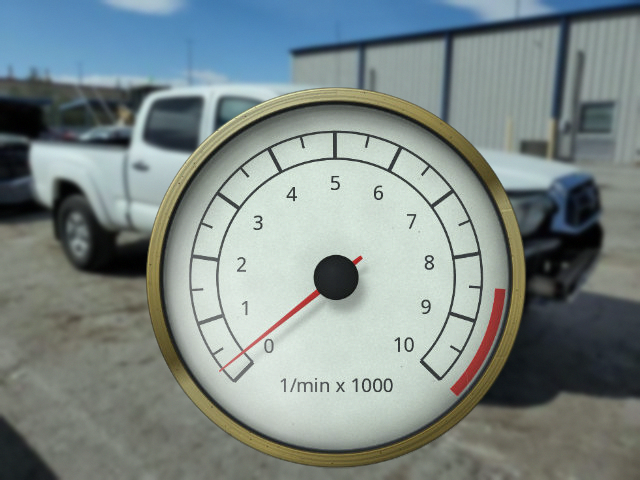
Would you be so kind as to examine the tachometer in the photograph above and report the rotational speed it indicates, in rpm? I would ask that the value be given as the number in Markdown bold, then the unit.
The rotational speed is **250** rpm
